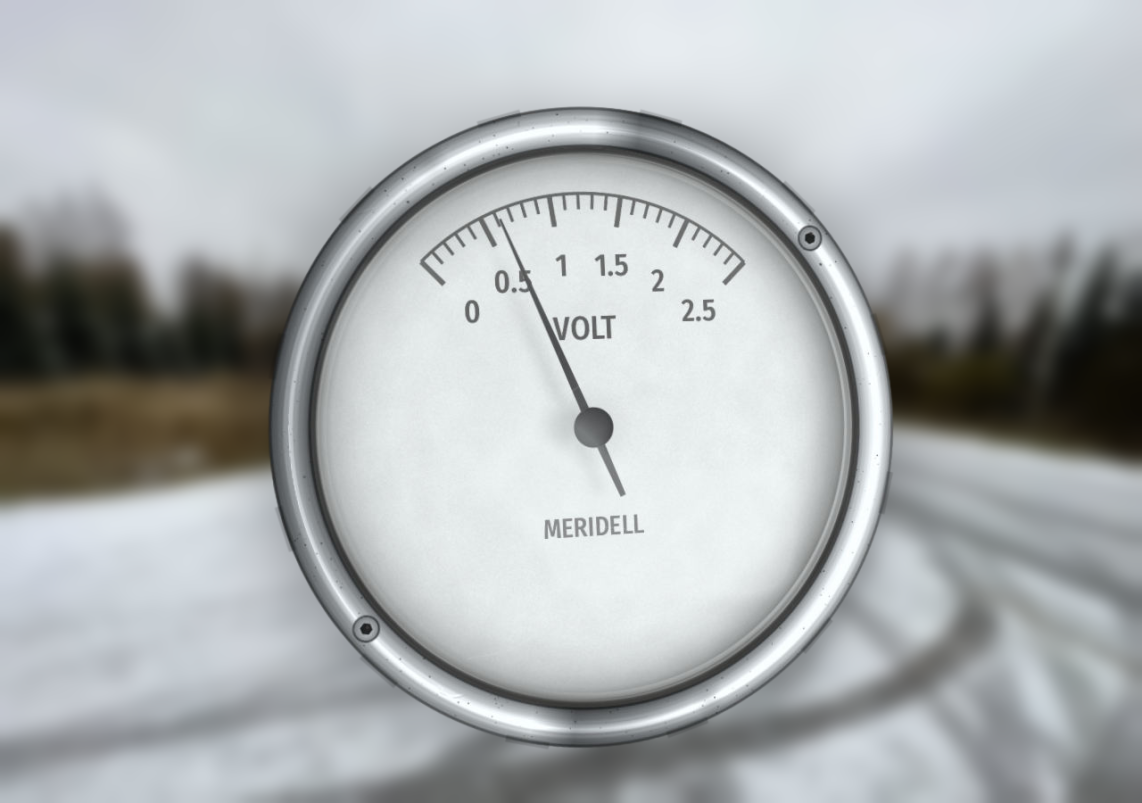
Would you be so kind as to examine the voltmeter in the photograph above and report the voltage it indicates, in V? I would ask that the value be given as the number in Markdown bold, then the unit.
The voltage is **0.6** V
